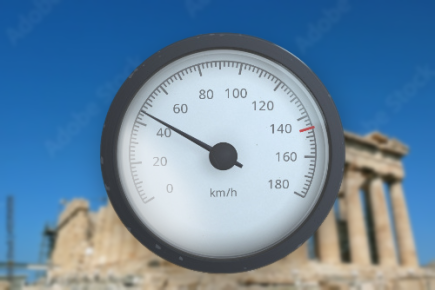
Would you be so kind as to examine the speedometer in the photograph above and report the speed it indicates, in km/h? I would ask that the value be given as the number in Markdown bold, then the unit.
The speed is **46** km/h
